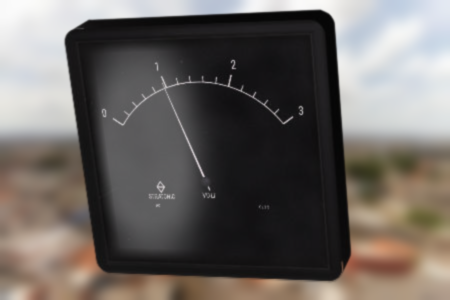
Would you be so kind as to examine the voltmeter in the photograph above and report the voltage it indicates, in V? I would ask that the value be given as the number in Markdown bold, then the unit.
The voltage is **1** V
